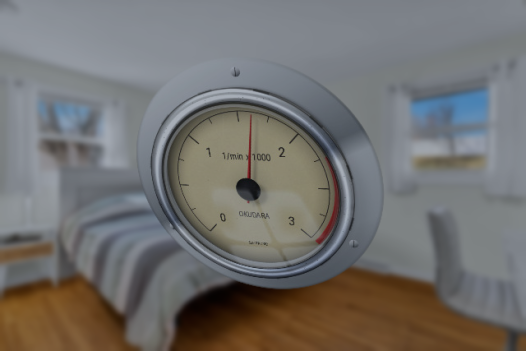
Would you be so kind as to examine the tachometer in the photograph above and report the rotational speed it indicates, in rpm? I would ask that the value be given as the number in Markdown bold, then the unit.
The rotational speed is **1625** rpm
